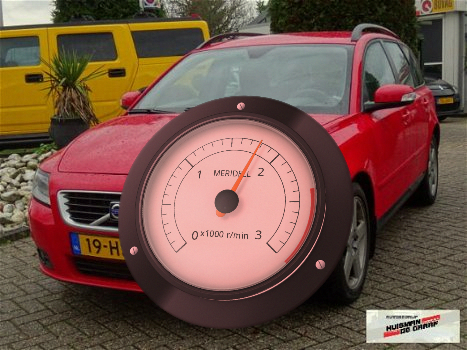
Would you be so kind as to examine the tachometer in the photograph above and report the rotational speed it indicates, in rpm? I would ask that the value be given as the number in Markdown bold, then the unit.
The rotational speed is **1800** rpm
